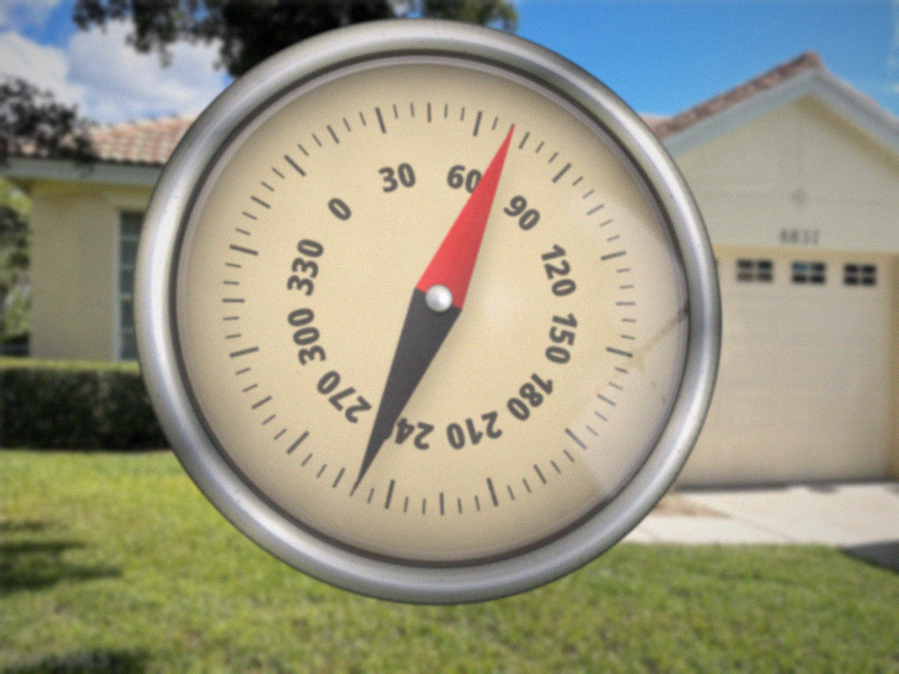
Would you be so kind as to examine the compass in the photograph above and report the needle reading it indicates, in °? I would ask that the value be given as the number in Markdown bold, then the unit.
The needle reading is **70** °
